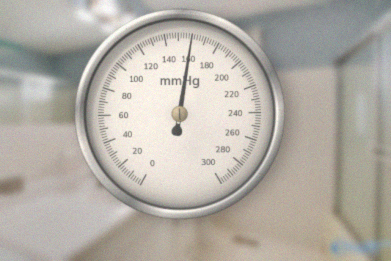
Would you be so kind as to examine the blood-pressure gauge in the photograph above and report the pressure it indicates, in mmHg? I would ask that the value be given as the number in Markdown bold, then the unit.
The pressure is **160** mmHg
